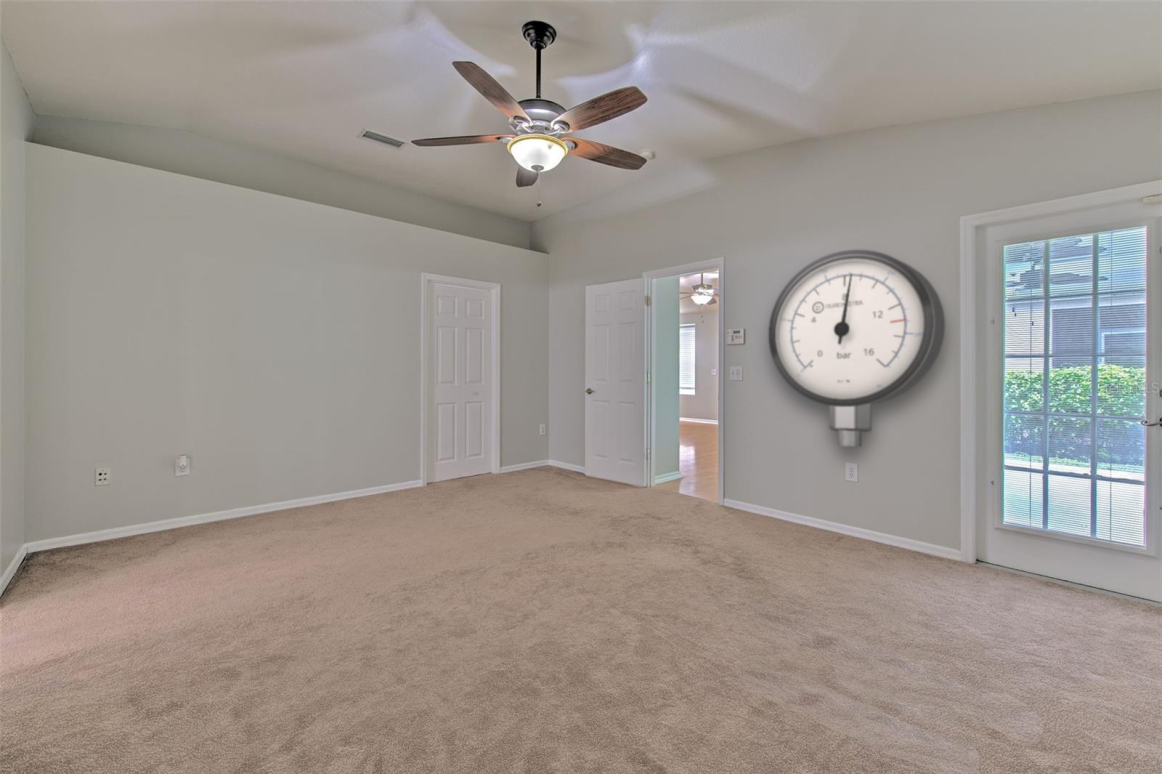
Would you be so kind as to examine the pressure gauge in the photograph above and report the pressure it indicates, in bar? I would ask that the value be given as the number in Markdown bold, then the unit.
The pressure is **8.5** bar
